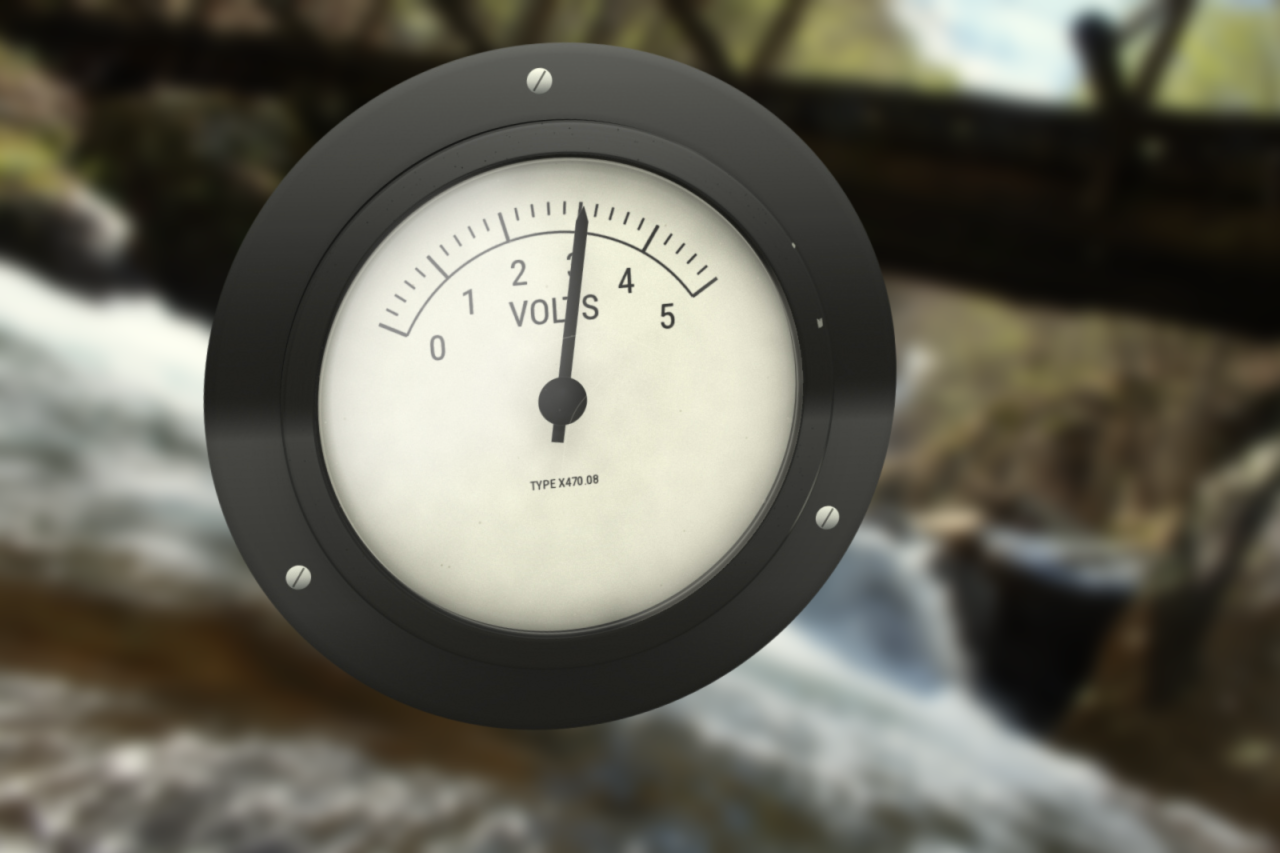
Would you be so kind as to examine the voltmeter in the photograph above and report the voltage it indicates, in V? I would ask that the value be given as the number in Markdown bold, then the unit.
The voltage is **3** V
